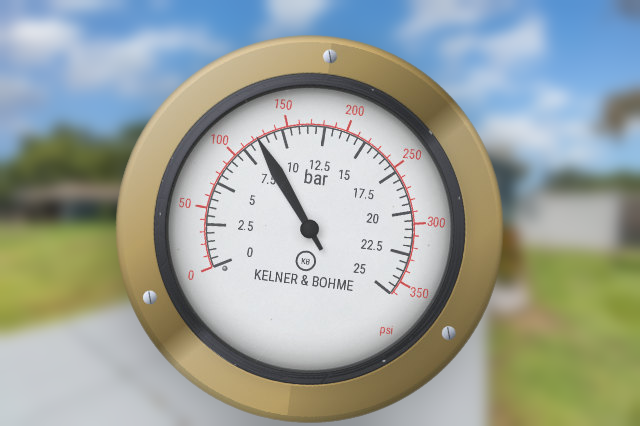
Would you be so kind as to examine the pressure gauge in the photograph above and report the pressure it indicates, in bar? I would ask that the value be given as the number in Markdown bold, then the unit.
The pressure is **8.5** bar
